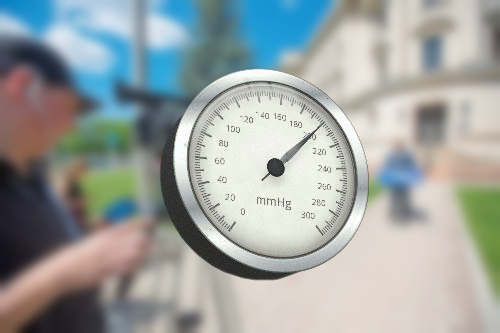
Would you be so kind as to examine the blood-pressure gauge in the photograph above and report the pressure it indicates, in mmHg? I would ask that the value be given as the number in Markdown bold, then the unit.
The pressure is **200** mmHg
